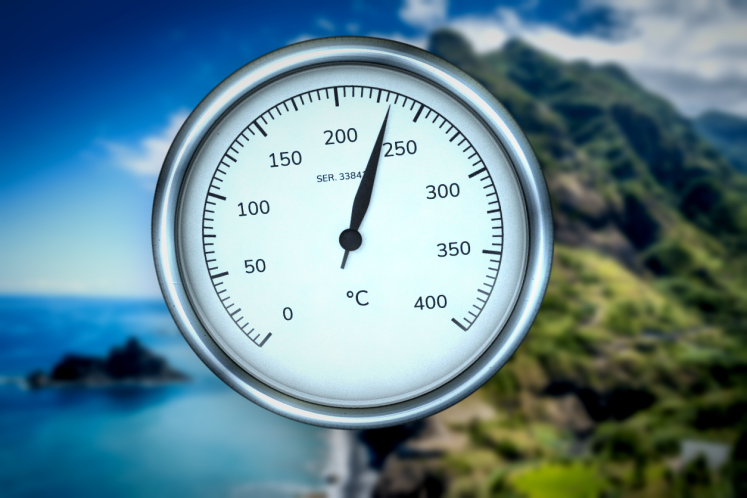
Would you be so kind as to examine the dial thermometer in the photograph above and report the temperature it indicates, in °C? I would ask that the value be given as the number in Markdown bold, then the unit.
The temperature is **232.5** °C
